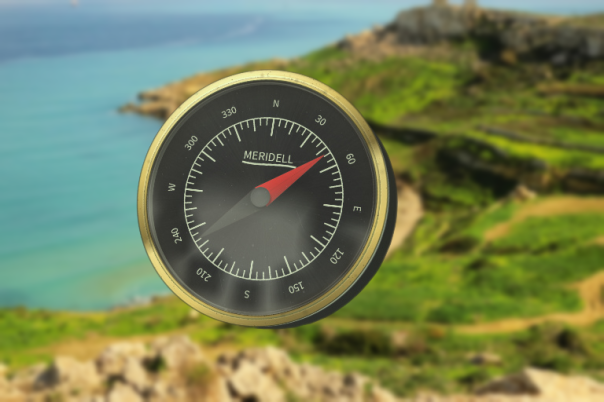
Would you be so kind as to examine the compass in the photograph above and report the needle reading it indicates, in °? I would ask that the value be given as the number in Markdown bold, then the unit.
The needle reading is **50** °
